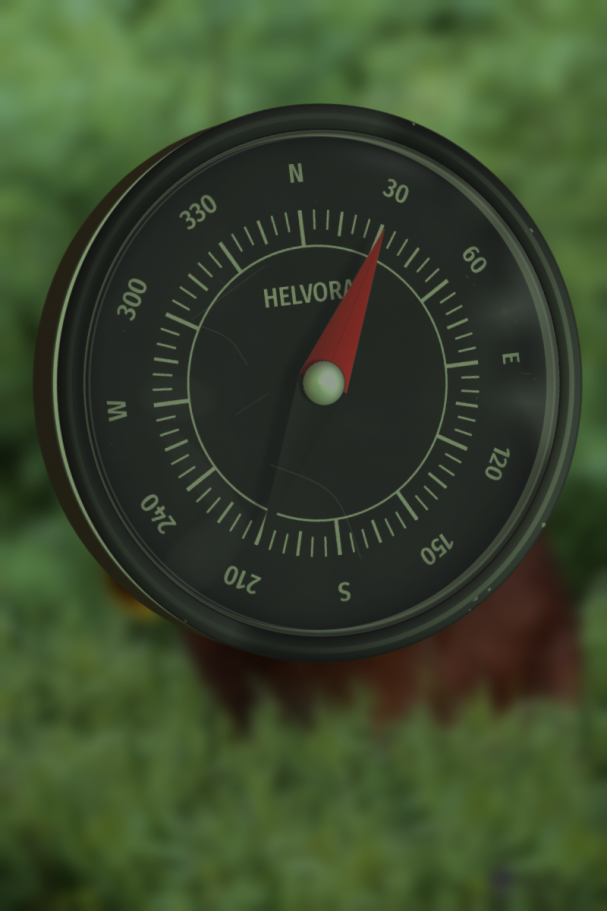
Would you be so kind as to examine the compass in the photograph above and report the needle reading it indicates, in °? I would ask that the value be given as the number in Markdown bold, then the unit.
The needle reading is **30** °
